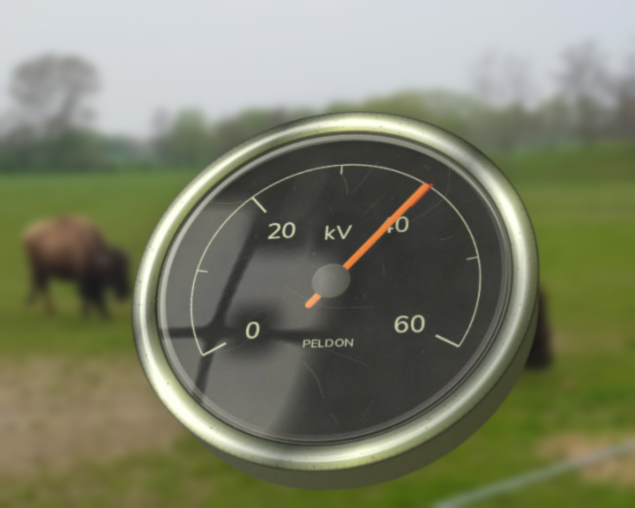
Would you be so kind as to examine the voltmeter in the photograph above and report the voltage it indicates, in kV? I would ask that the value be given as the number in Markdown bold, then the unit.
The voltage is **40** kV
